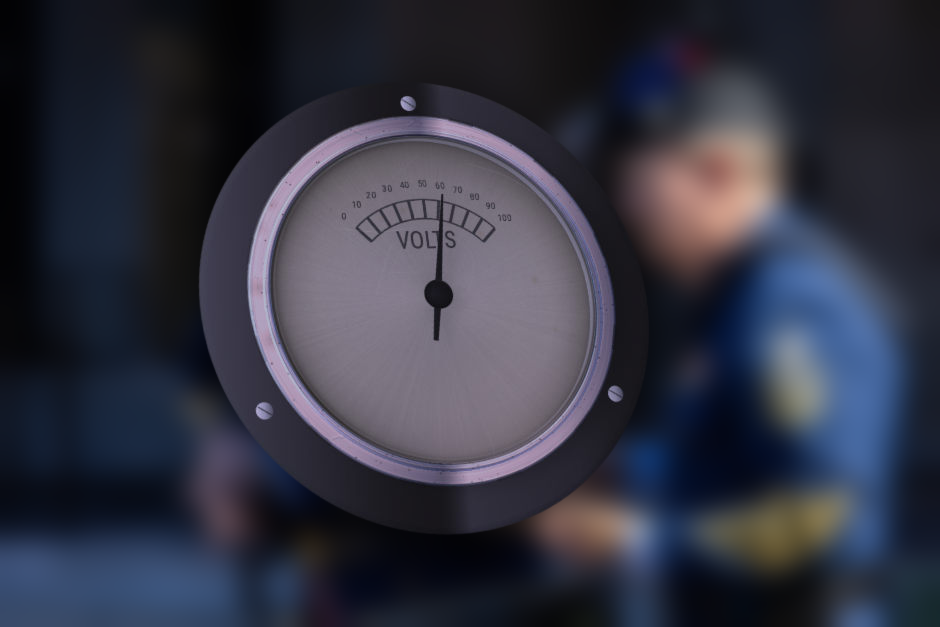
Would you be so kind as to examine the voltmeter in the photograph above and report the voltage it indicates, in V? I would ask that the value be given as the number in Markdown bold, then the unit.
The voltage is **60** V
